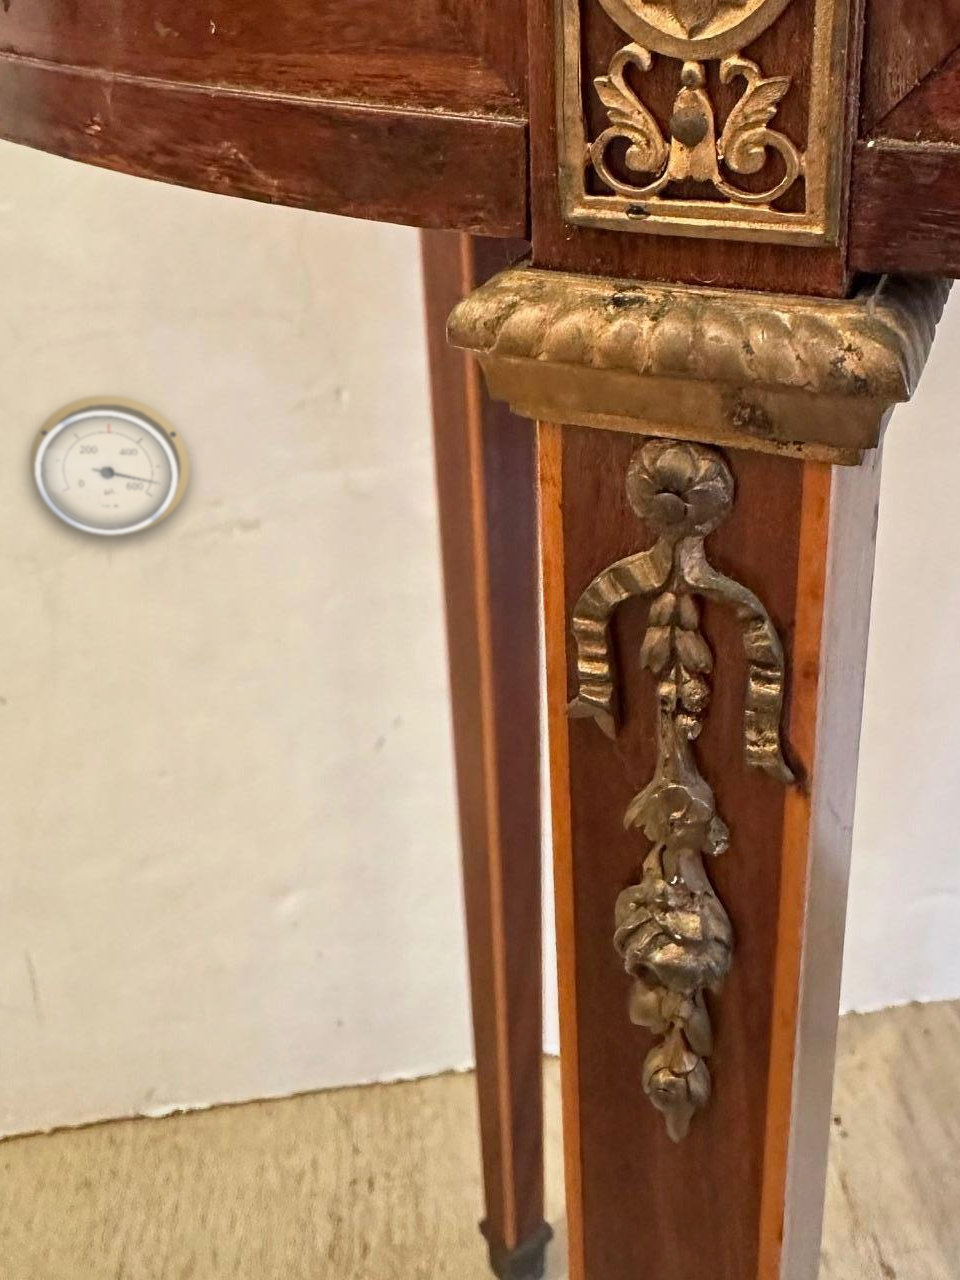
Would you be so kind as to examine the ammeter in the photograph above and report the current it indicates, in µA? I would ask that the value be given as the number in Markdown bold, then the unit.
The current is **550** µA
